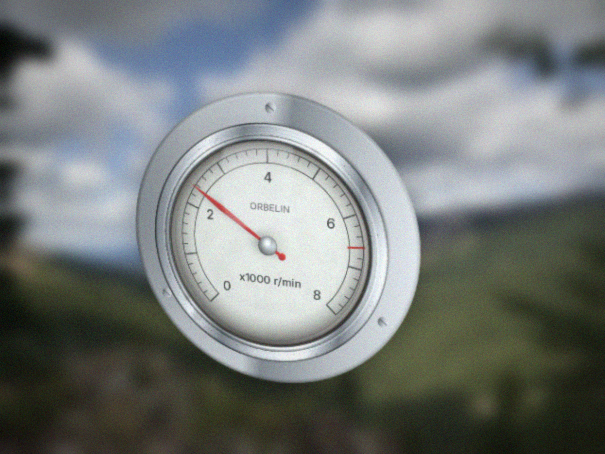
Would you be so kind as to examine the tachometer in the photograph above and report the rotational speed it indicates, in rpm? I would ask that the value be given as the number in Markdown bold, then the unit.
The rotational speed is **2400** rpm
